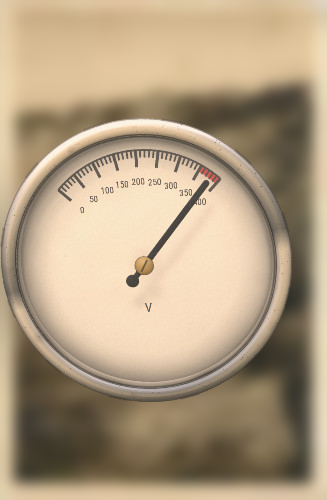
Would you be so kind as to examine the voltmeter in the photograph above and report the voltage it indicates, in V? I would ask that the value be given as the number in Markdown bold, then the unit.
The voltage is **380** V
